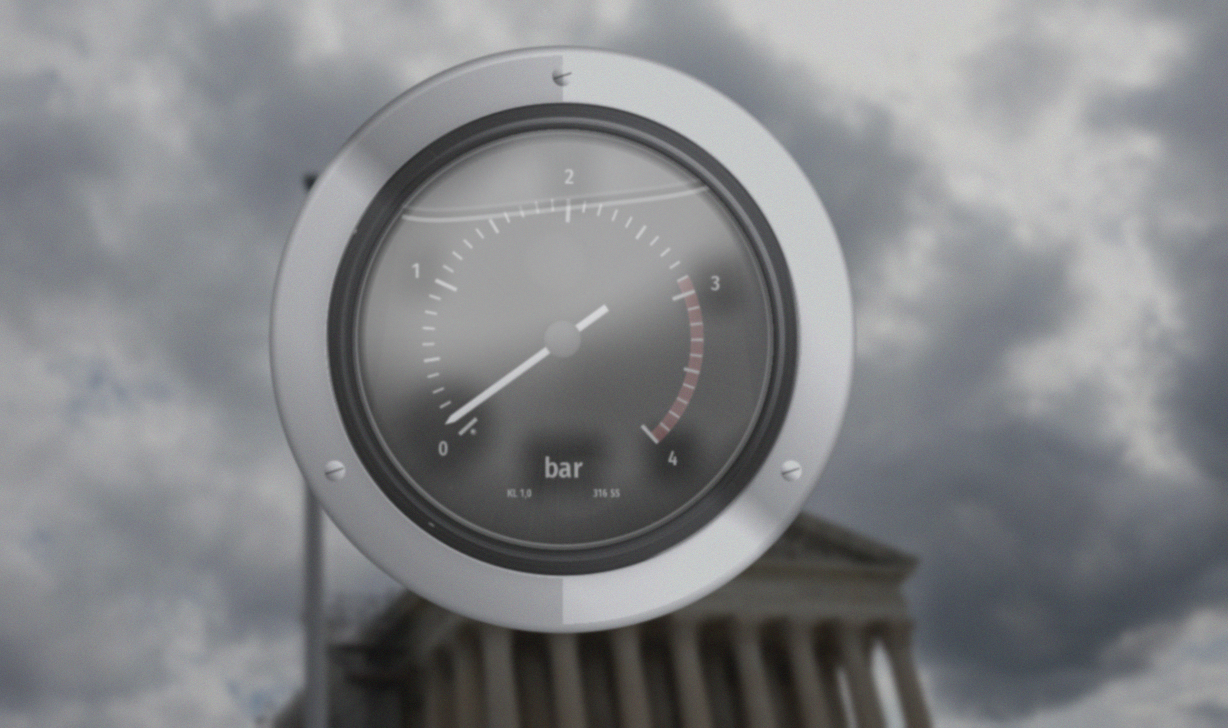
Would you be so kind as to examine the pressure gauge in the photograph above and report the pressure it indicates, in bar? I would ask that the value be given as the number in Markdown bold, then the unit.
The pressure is **0.1** bar
